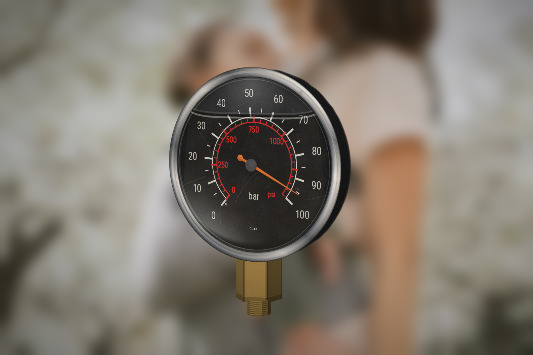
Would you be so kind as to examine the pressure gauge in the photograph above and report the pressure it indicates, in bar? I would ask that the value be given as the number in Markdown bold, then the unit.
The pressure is **95** bar
